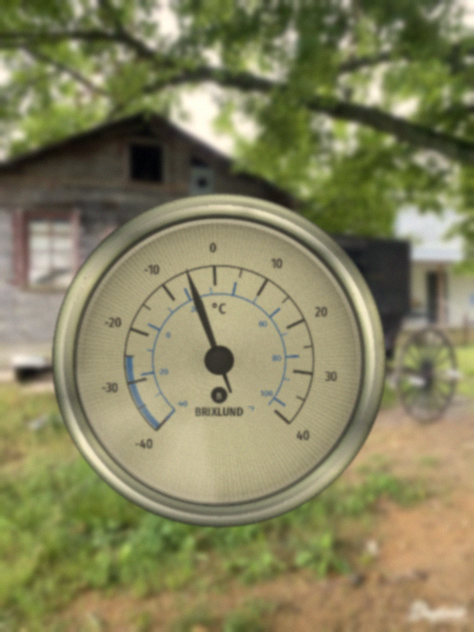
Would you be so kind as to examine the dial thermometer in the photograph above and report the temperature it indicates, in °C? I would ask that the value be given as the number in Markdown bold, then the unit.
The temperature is **-5** °C
